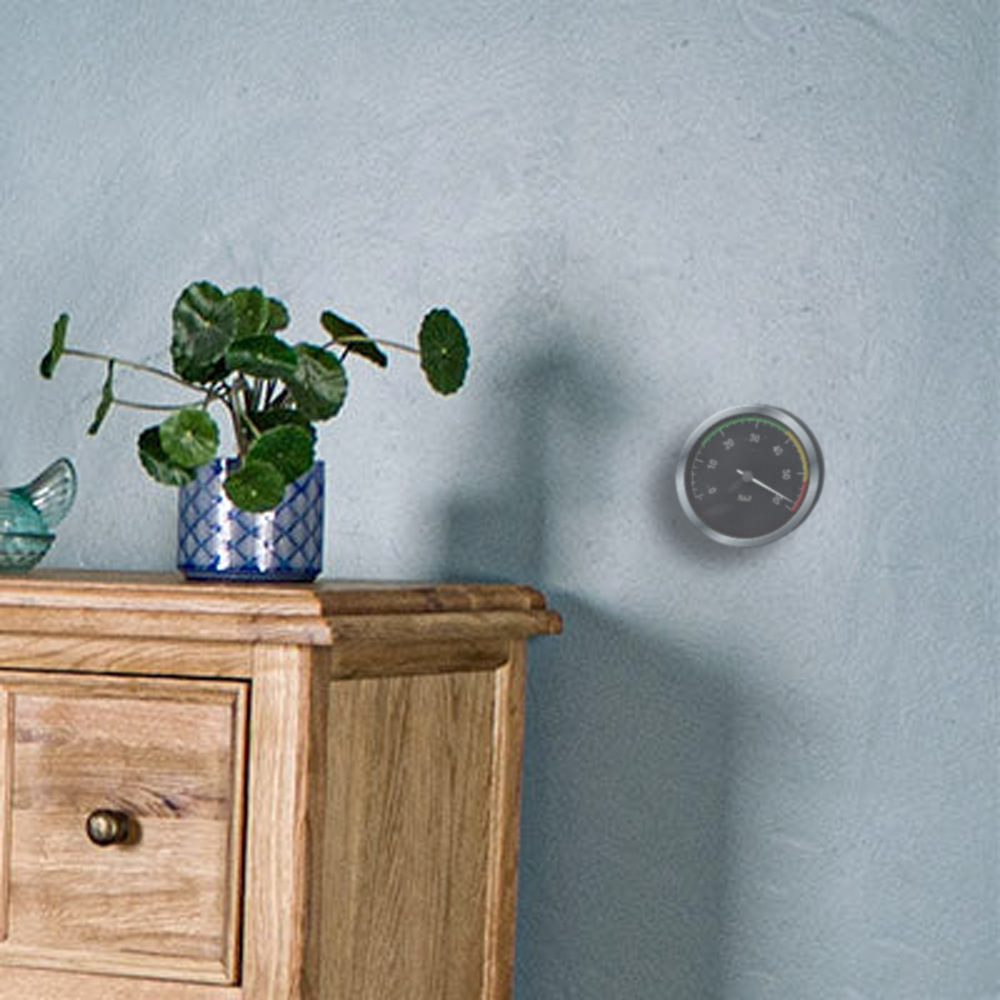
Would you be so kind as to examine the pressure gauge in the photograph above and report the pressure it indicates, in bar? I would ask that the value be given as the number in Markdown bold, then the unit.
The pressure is **58** bar
